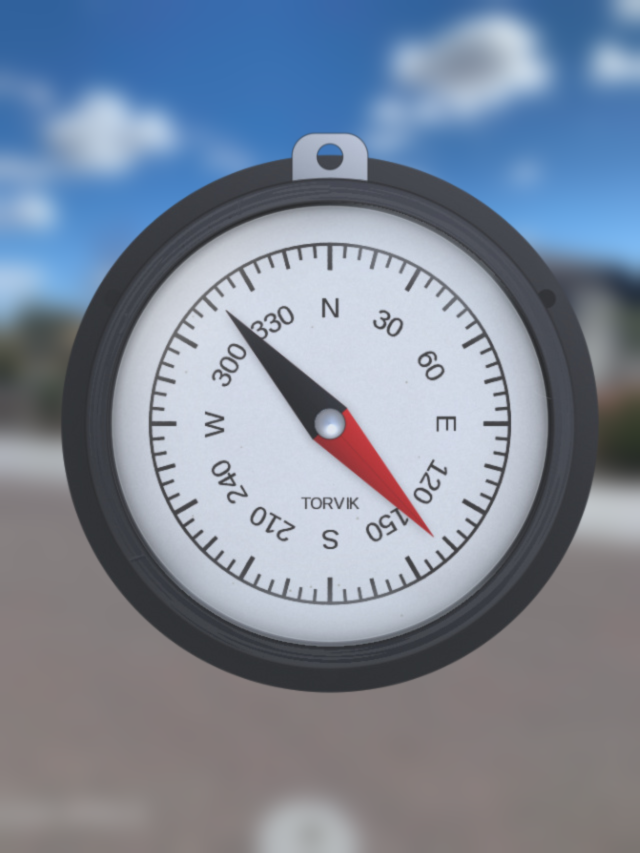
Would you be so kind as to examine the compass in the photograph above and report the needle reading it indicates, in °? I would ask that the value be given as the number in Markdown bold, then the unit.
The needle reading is **137.5** °
